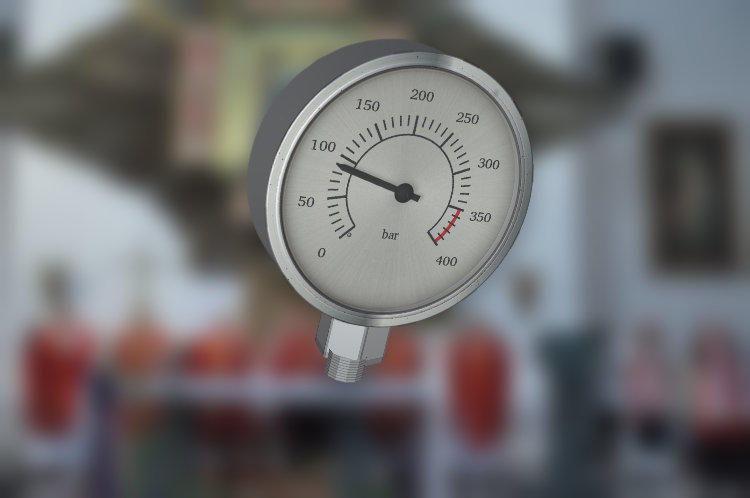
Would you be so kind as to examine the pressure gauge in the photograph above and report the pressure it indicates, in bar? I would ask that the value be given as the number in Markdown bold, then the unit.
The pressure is **90** bar
